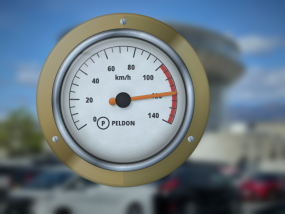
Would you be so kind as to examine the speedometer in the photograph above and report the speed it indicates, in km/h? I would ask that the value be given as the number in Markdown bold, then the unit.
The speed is **120** km/h
